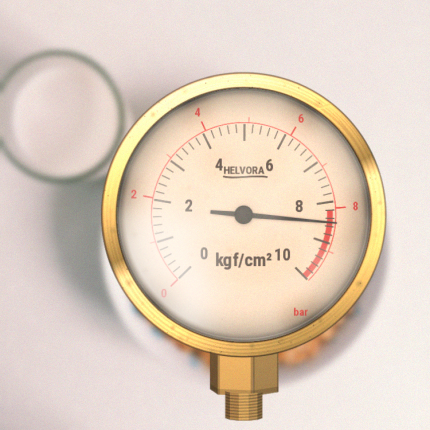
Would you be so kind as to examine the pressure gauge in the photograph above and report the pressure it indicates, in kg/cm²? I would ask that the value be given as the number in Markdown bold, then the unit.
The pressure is **8.5** kg/cm²
